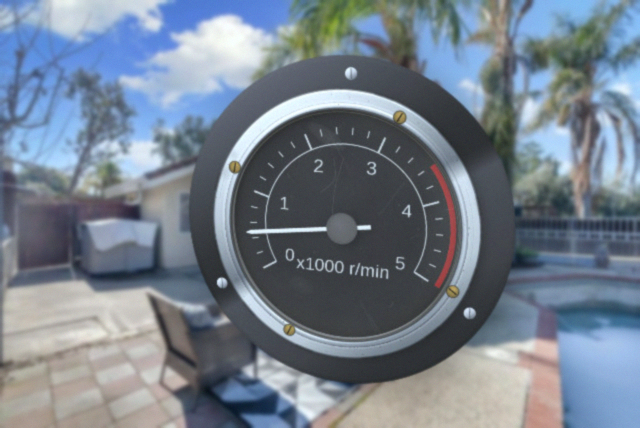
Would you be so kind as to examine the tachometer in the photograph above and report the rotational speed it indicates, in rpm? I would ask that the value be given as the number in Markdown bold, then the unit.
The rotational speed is **500** rpm
